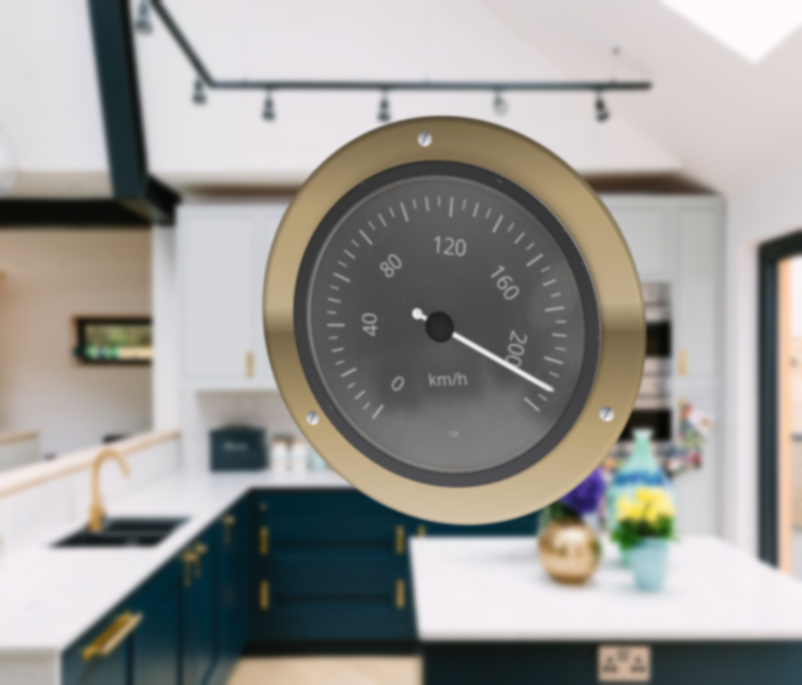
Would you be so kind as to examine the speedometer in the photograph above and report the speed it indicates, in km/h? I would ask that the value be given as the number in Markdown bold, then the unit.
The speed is **210** km/h
